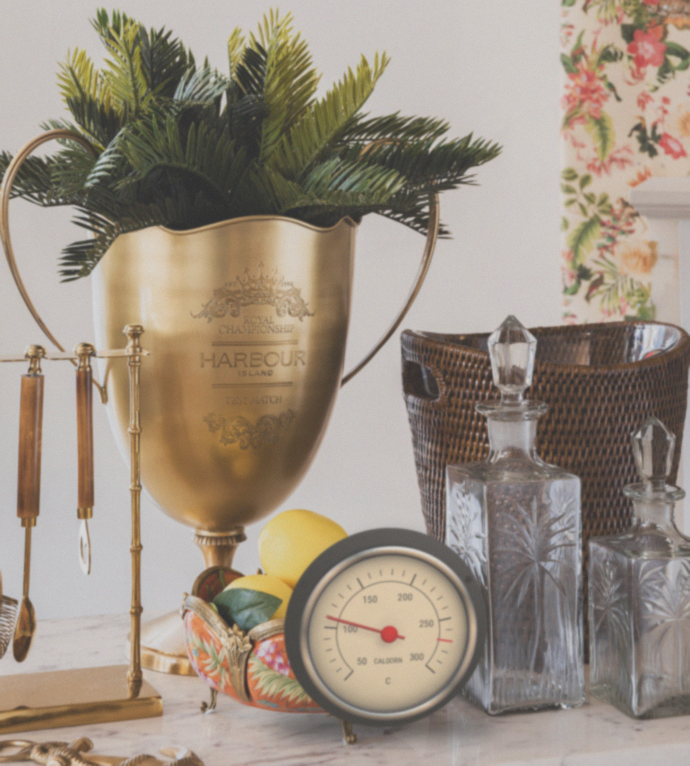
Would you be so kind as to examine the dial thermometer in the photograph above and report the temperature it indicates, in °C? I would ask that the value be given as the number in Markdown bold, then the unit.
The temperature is **110** °C
